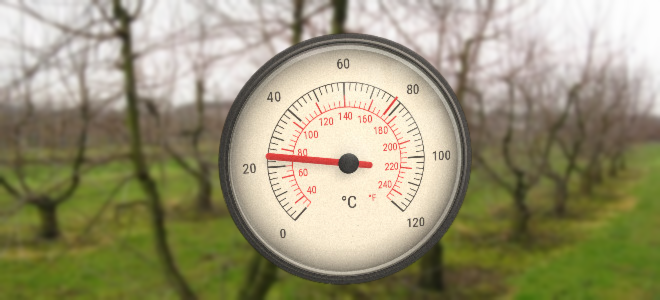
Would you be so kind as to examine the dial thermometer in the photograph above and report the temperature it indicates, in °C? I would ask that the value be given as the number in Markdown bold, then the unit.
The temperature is **24** °C
